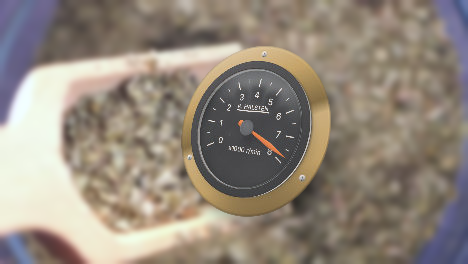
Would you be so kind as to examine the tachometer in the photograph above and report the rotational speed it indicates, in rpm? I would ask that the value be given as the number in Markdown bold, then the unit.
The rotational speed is **7750** rpm
